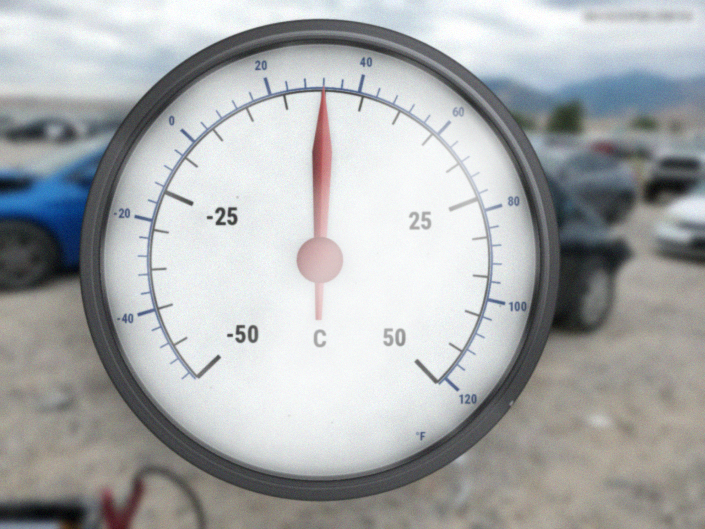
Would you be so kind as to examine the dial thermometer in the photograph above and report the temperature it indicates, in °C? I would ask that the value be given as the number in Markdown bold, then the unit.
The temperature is **0** °C
